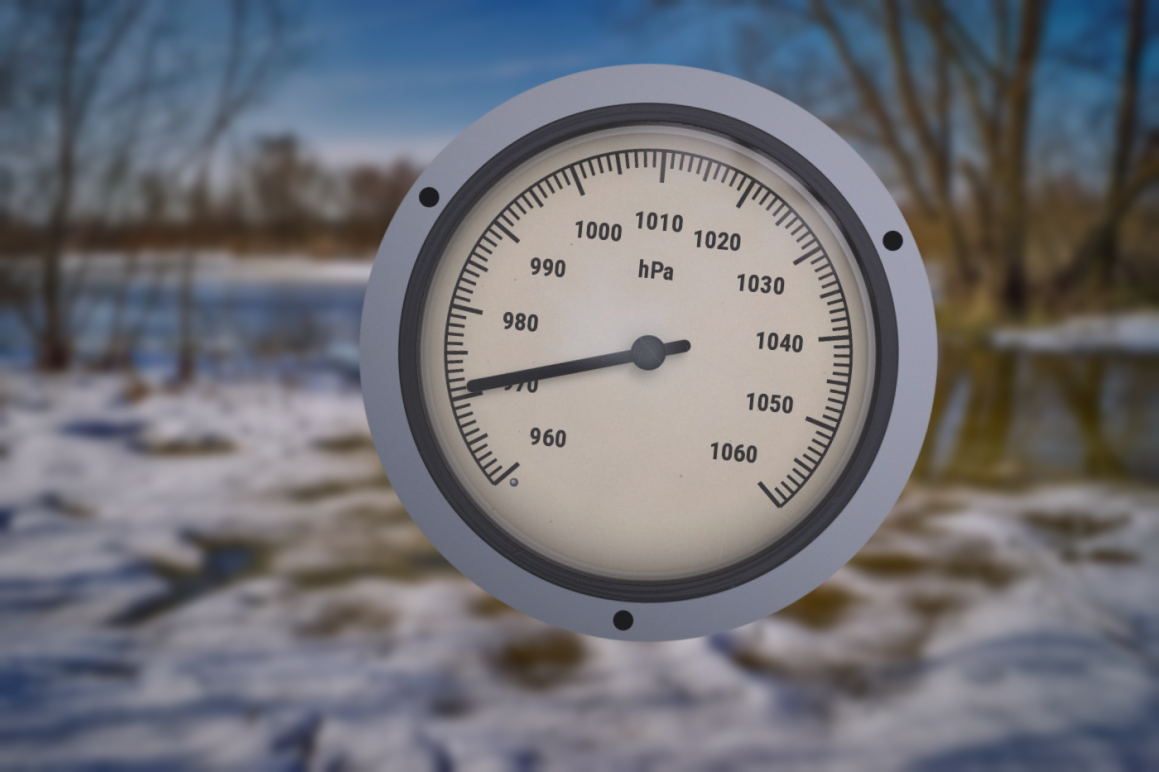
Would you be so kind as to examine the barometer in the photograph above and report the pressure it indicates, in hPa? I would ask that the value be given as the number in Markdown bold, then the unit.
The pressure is **971** hPa
